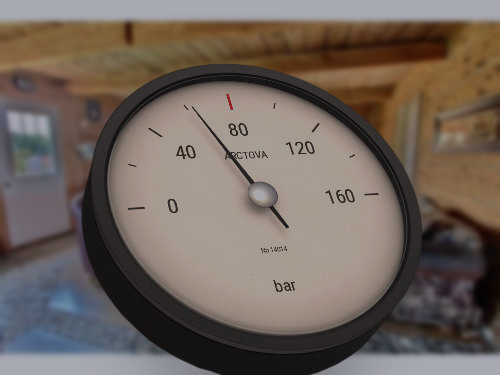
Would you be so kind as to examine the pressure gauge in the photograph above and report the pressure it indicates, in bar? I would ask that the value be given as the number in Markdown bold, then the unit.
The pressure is **60** bar
